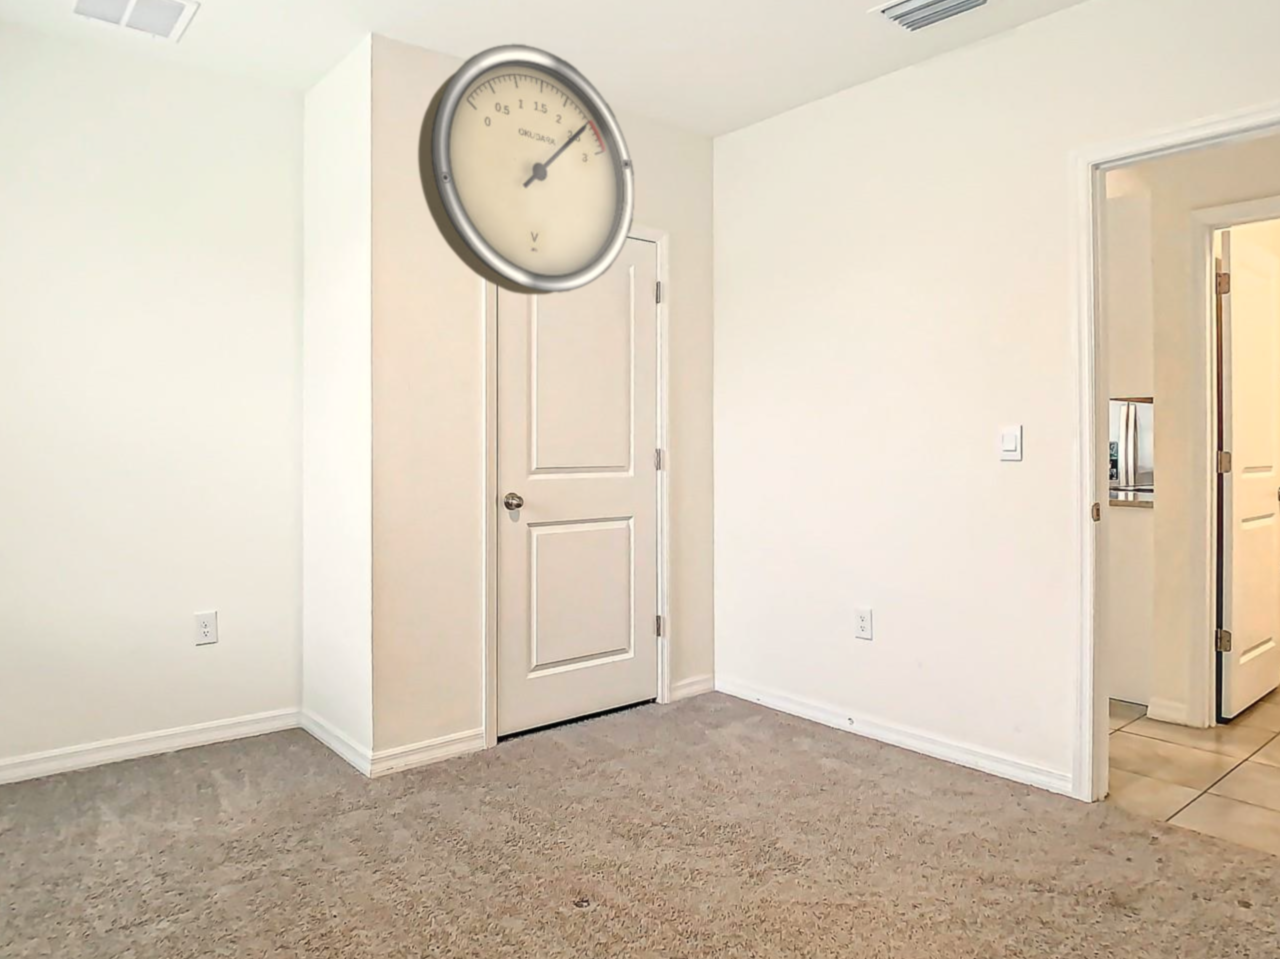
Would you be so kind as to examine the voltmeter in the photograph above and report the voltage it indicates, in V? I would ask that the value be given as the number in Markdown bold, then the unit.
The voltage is **2.5** V
